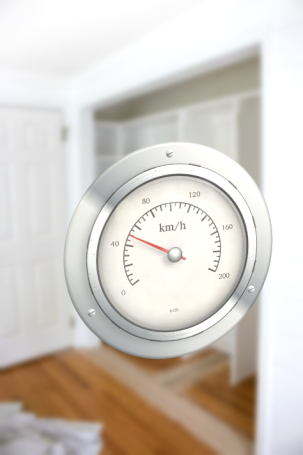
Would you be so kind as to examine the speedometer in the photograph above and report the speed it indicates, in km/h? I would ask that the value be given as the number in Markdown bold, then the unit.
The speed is **50** km/h
